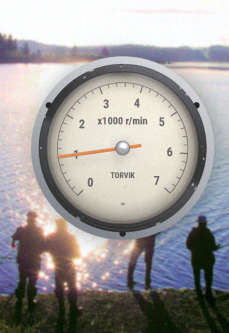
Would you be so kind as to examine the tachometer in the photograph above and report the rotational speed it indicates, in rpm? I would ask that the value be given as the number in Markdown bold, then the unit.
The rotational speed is **1000** rpm
